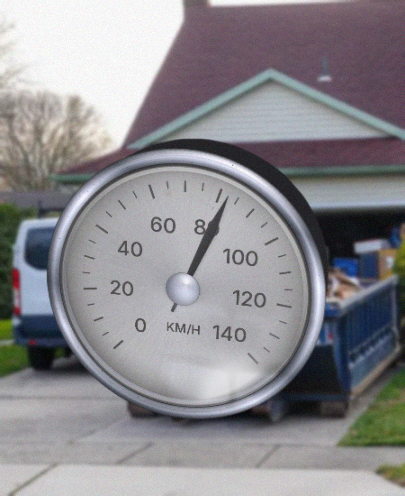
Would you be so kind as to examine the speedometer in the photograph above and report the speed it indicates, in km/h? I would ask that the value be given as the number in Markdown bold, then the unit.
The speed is **82.5** km/h
